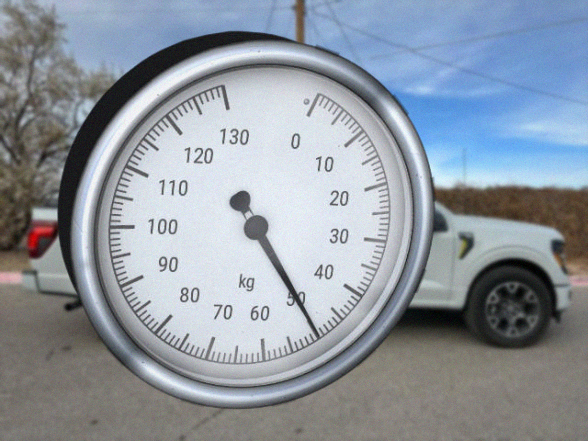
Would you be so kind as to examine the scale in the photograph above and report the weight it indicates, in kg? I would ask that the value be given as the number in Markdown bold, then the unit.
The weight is **50** kg
